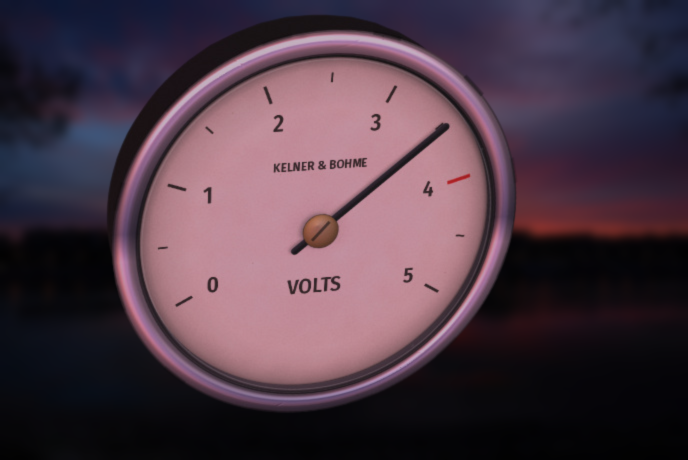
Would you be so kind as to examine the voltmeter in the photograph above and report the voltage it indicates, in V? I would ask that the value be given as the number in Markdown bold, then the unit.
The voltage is **3.5** V
